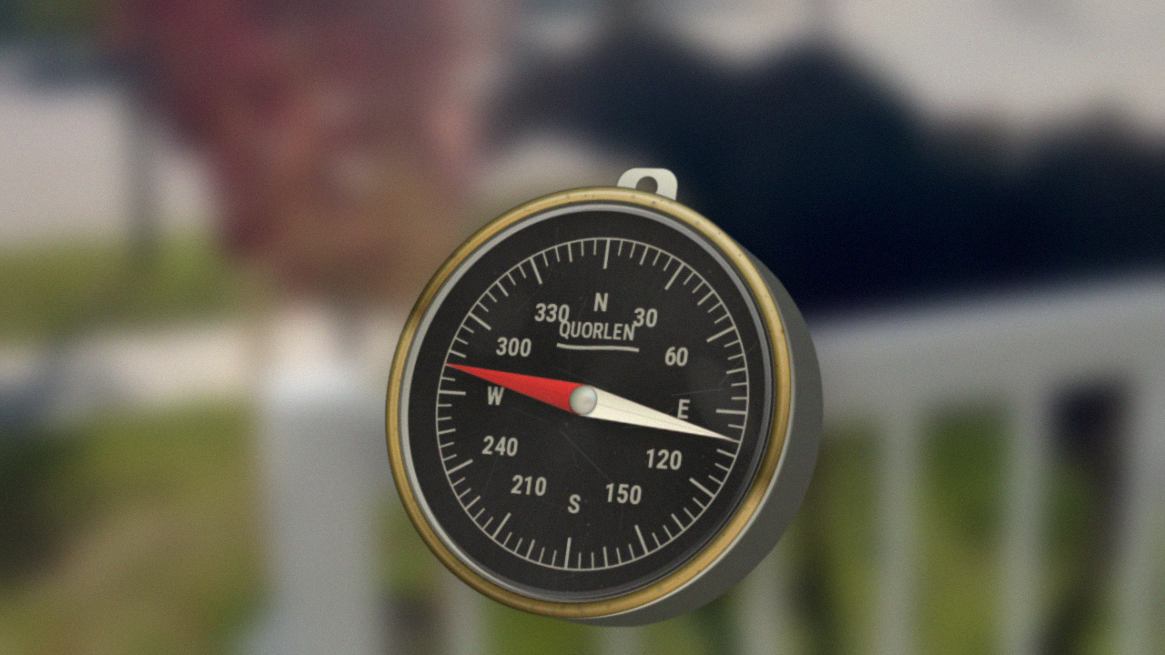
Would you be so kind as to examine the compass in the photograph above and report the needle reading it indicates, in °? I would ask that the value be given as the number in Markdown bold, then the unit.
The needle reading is **280** °
